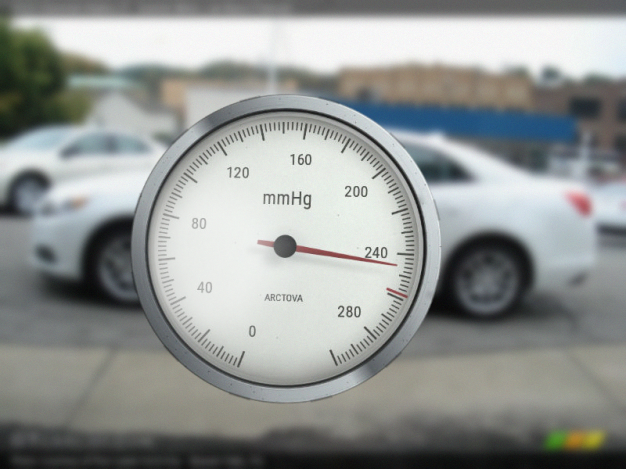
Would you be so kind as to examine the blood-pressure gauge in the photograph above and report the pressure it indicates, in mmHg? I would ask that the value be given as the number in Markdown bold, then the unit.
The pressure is **246** mmHg
